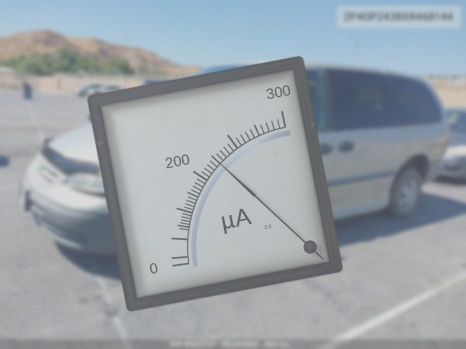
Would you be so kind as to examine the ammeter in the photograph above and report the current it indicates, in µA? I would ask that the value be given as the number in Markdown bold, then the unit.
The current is **225** µA
